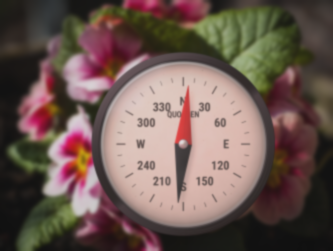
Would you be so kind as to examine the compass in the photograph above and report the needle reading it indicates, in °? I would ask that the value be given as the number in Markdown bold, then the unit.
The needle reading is **5** °
